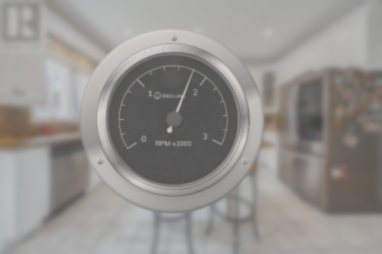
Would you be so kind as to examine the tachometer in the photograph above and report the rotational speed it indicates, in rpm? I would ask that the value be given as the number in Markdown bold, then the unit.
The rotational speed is **1800** rpm
